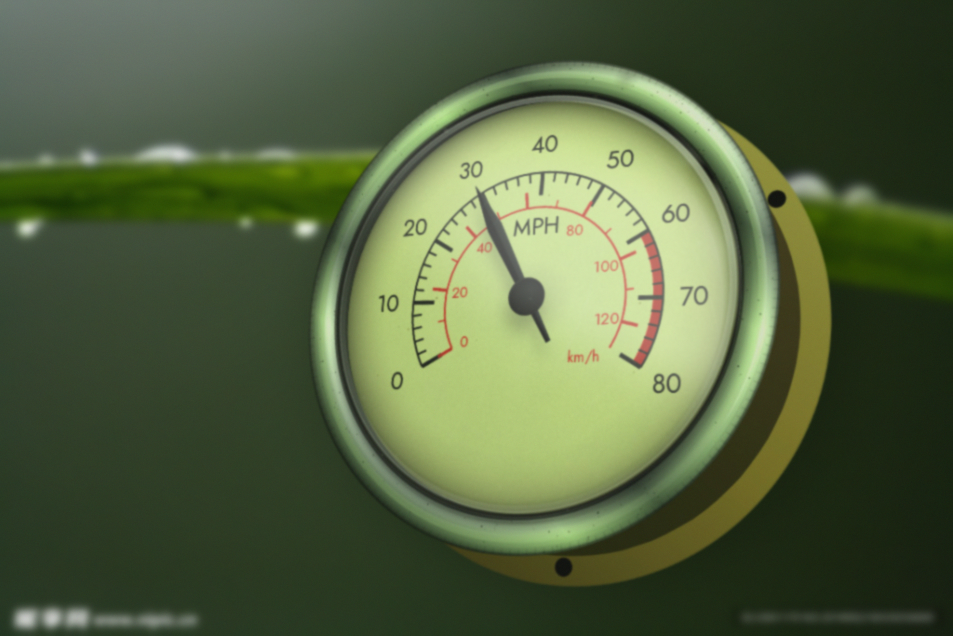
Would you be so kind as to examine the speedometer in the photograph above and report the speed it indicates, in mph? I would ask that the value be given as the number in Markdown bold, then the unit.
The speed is **30** mph
